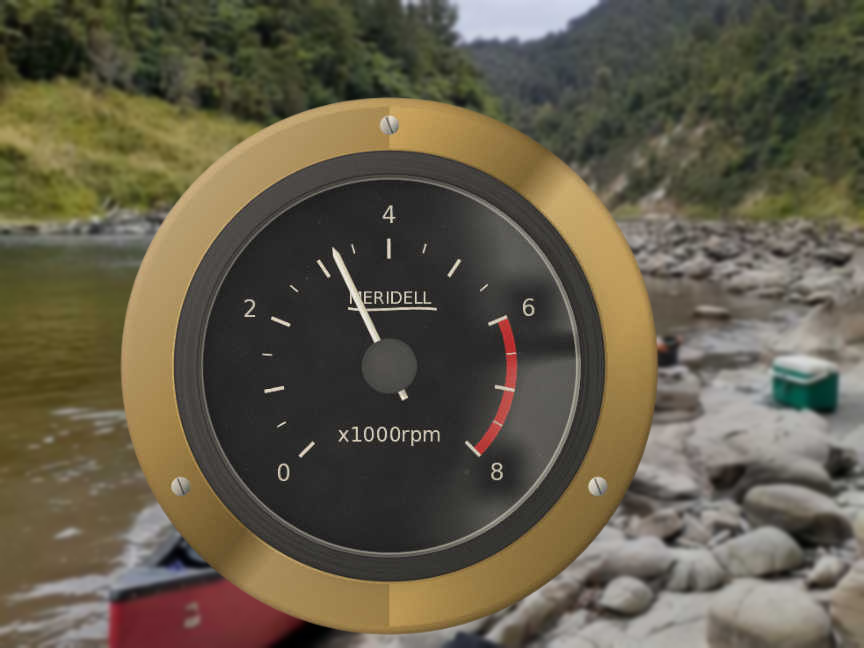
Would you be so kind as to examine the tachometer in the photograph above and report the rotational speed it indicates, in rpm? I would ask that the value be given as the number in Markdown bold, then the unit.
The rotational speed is **3250** rpm
